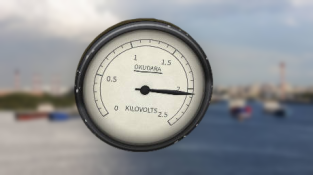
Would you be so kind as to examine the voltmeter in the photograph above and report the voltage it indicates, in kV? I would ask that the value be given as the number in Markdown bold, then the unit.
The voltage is **2.05** kV
